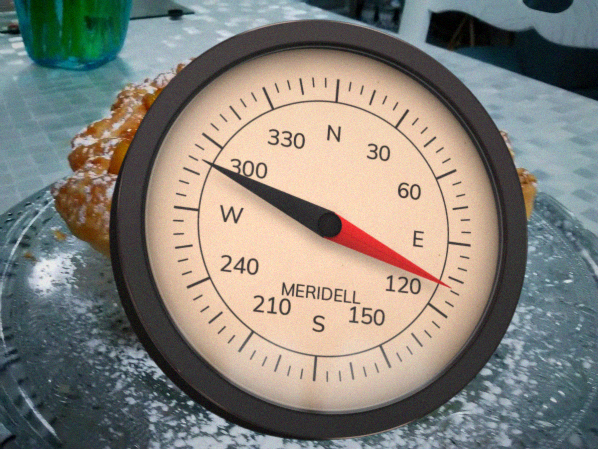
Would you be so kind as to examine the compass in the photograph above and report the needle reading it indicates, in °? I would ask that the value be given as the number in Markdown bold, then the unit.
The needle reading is **110** °
